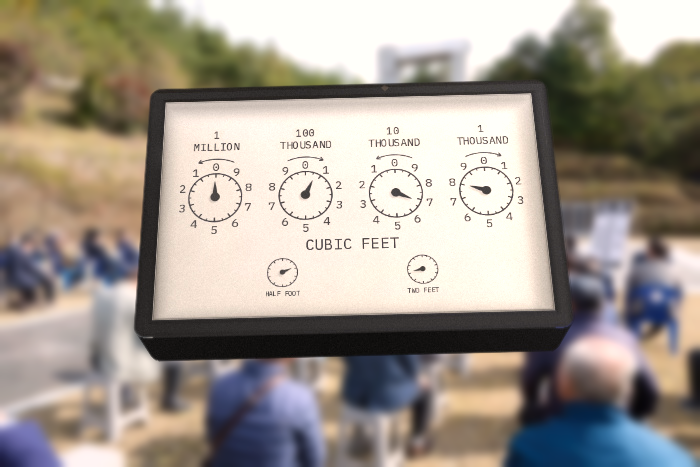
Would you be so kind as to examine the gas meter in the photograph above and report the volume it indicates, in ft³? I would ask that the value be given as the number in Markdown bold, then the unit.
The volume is **6800** ft³
